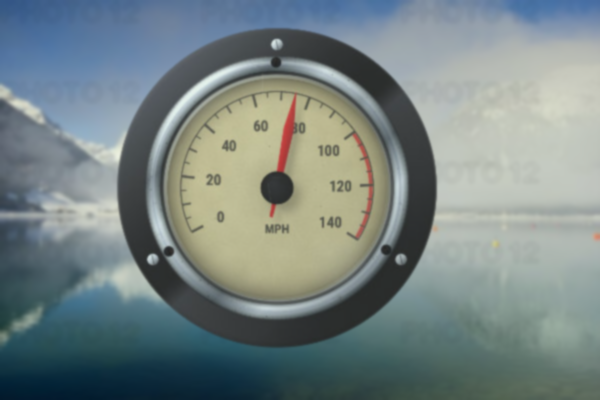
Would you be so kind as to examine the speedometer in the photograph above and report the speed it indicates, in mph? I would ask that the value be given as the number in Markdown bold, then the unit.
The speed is **75** mph
